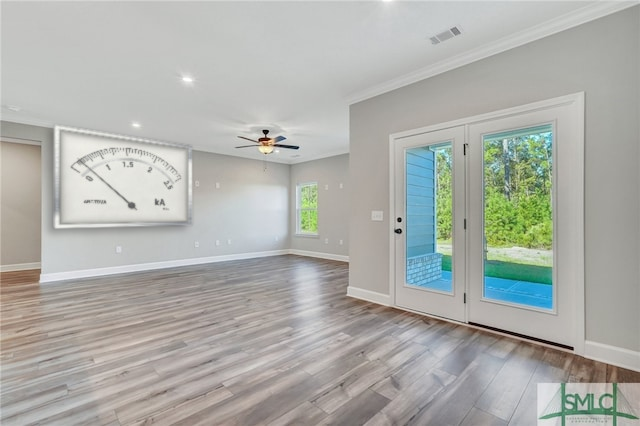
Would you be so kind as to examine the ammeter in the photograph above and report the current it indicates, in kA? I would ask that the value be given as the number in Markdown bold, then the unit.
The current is **0.5** kA
